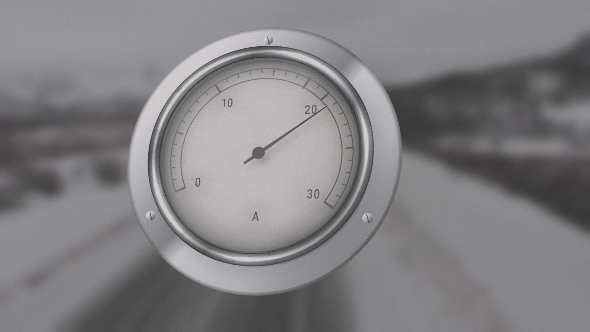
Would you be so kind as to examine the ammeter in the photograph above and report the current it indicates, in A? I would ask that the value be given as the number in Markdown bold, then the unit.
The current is **21** A
